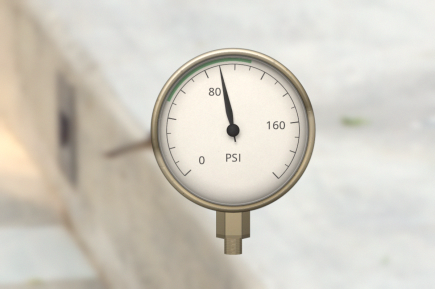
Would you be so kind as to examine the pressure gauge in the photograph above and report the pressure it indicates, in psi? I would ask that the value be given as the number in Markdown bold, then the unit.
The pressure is **90** psi
